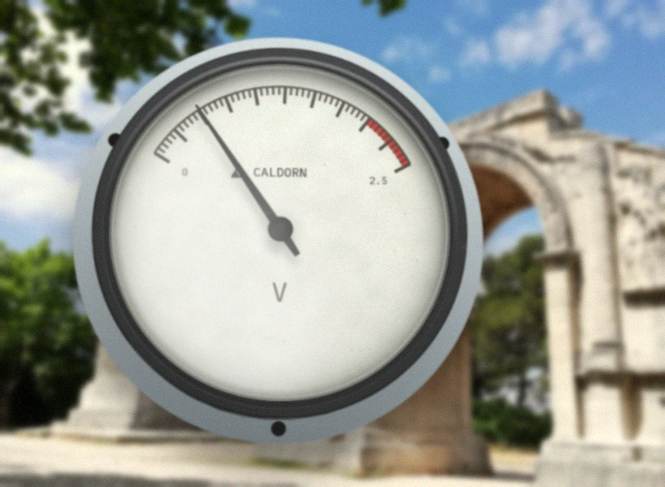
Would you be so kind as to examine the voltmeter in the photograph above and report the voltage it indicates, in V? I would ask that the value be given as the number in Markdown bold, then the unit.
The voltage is **0.5** V
